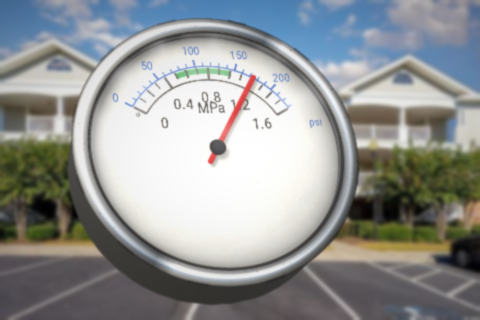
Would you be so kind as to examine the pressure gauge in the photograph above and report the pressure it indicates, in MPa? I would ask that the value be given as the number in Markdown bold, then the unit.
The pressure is **1.2** MPa
